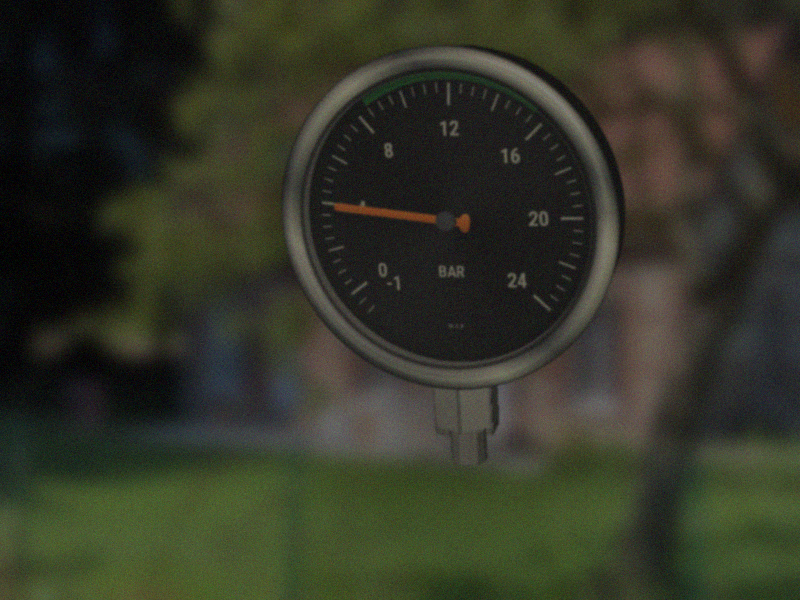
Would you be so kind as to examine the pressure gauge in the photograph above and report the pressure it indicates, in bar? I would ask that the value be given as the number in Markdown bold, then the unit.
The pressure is **4** bar
